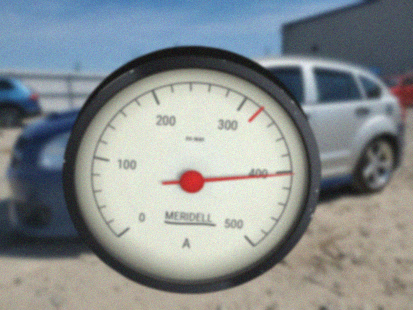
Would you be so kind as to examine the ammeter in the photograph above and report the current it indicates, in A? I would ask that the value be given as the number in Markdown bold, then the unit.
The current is **400** A
